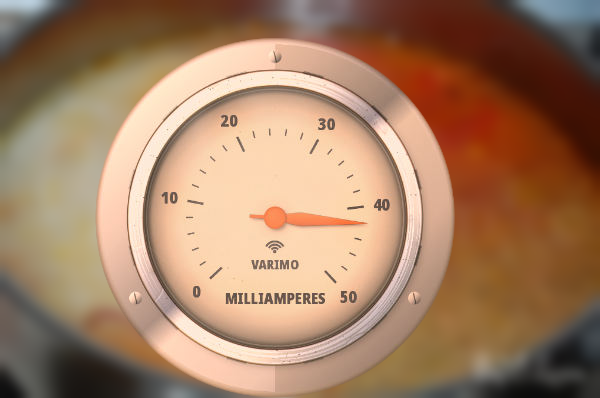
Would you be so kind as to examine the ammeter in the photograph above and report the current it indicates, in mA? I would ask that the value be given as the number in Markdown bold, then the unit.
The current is **42** mA
